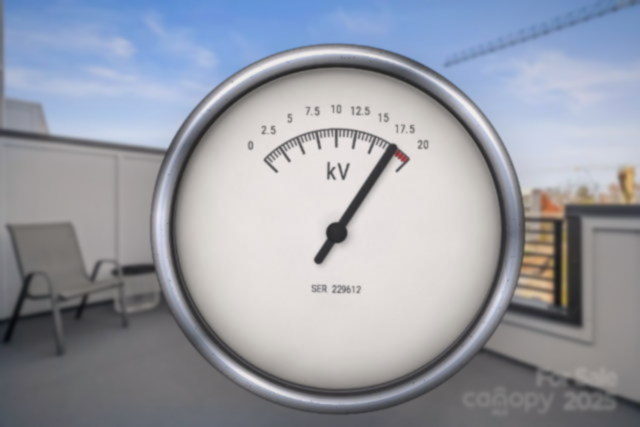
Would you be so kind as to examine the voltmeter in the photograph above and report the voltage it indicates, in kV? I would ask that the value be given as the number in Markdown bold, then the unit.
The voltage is **17.5** kV
